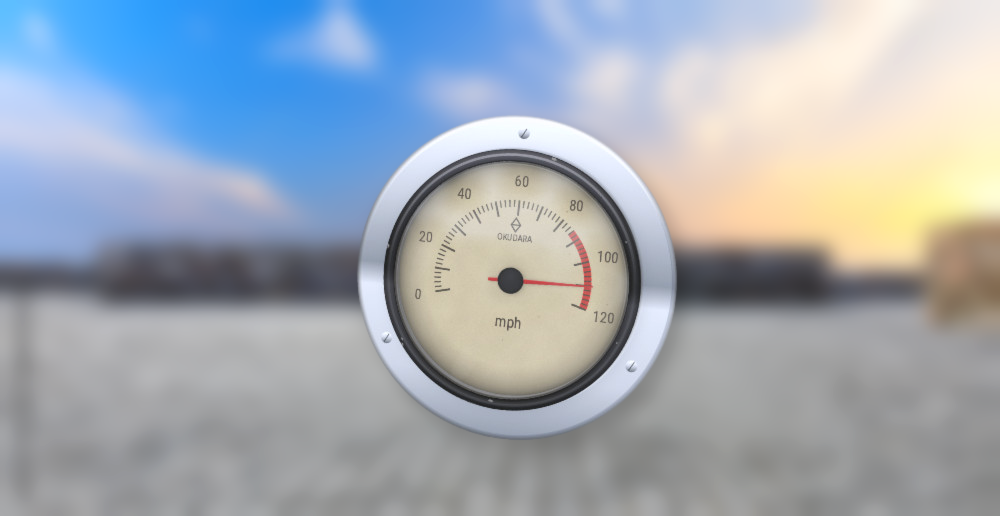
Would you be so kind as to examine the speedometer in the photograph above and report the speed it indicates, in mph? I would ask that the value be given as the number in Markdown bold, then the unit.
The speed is **110** mph
